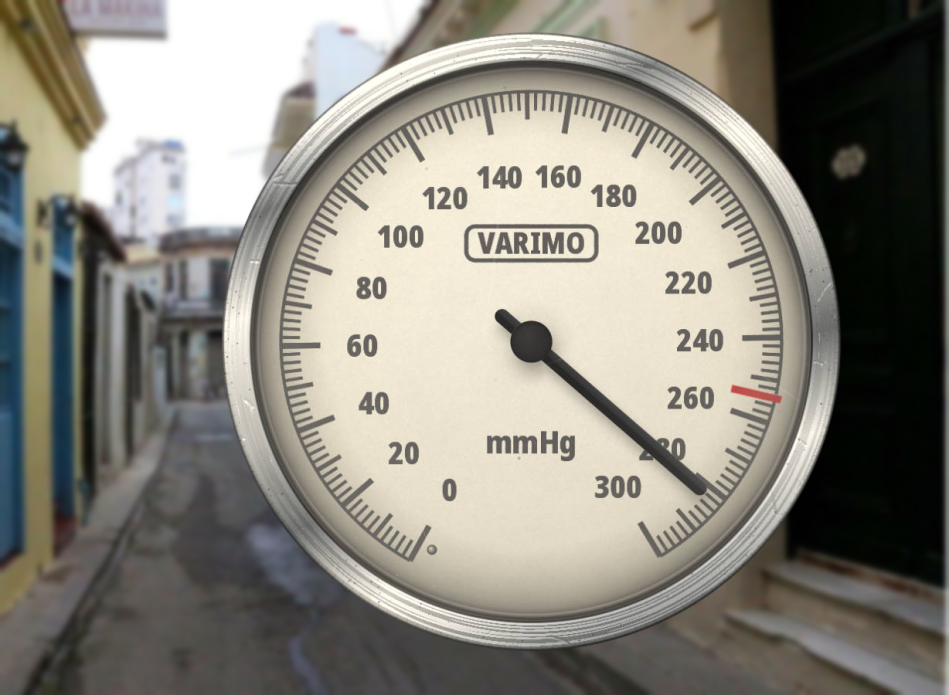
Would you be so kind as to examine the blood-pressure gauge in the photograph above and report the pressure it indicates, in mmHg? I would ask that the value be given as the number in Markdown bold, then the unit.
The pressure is **282** mmHg
